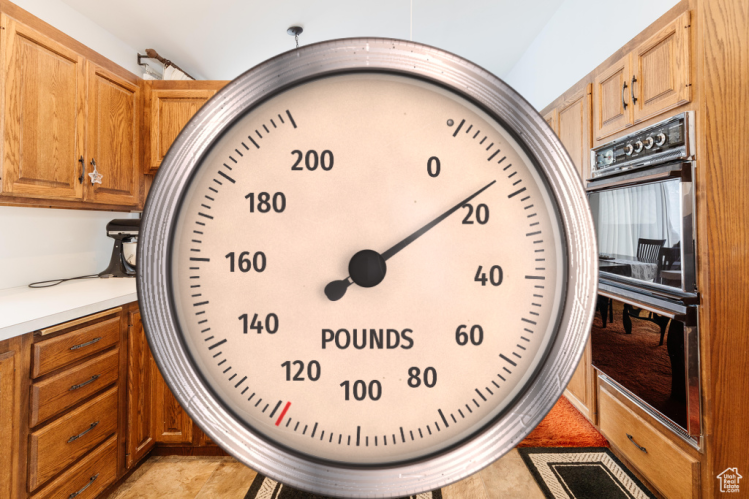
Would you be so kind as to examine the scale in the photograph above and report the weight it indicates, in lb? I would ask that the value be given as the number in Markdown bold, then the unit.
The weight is **15** lb
